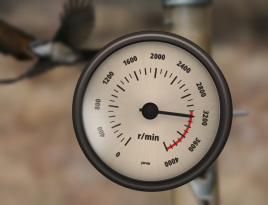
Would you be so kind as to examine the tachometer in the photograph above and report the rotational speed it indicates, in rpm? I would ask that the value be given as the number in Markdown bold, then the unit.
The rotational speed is **3200** rpm
